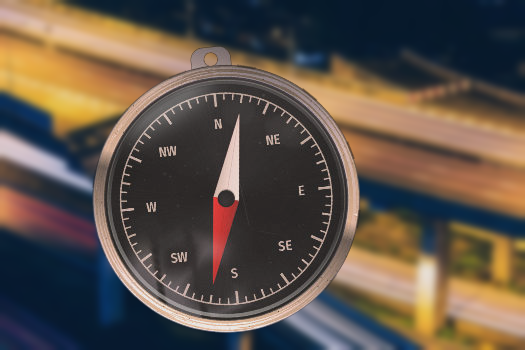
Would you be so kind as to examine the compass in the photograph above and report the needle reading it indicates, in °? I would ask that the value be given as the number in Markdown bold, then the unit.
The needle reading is **195** °
